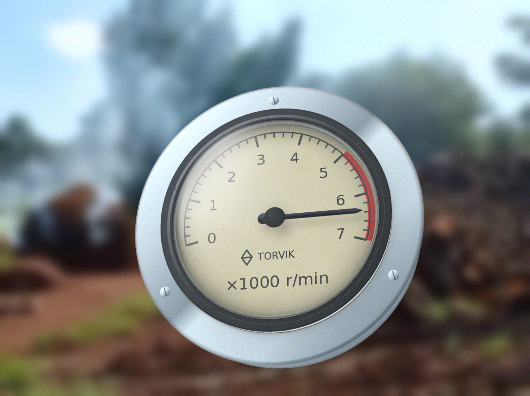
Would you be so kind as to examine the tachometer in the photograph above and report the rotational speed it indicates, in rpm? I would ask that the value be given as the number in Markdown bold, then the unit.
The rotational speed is **6400** rpm
